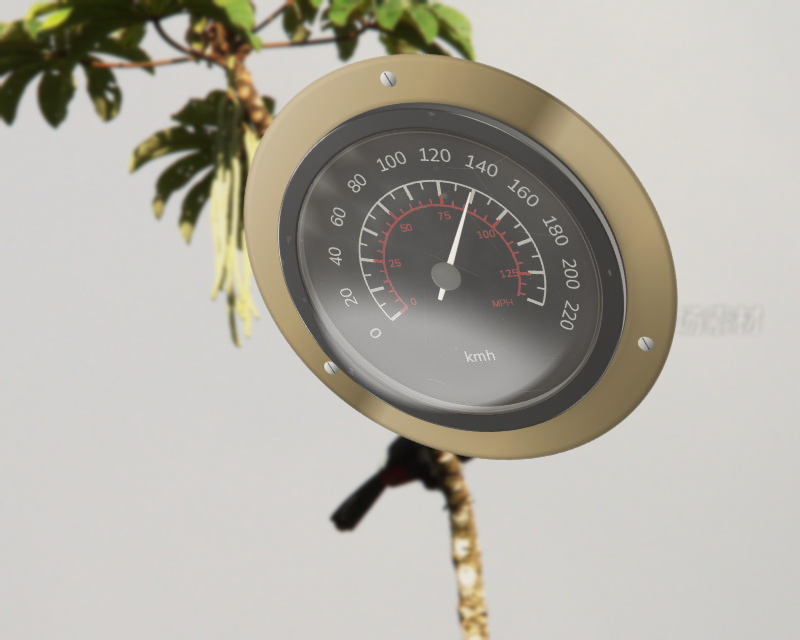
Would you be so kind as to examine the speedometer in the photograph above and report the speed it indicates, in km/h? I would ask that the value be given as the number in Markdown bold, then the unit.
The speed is **140** km/h
